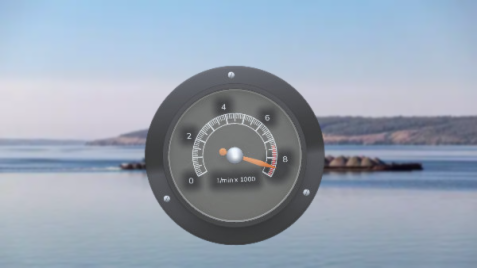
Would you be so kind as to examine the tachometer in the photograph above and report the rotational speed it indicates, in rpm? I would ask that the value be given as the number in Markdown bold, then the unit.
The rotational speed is **8500** rpm
